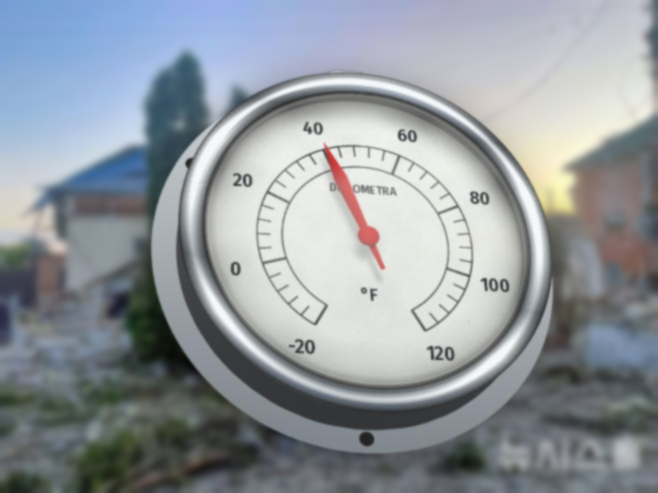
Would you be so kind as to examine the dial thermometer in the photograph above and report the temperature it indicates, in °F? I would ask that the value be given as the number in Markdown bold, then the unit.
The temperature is **40** °F
